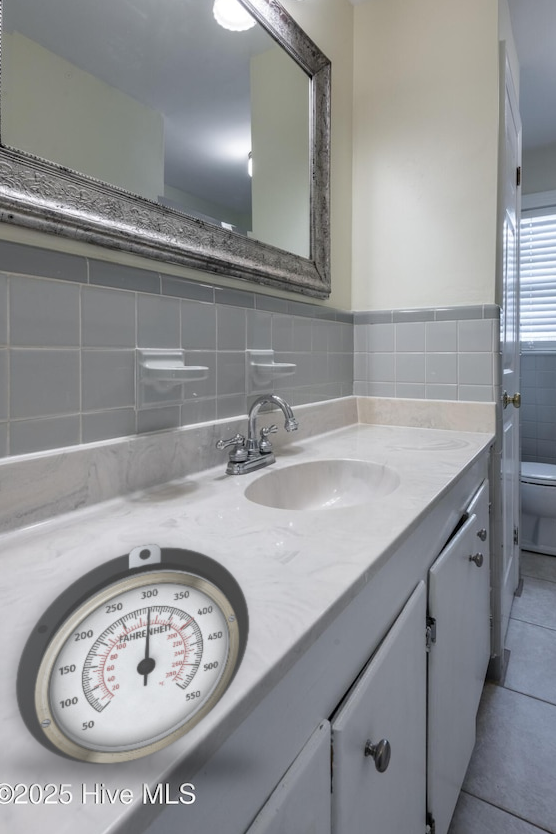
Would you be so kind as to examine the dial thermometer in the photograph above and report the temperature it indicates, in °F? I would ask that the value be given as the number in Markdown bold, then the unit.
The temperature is **300** °F
